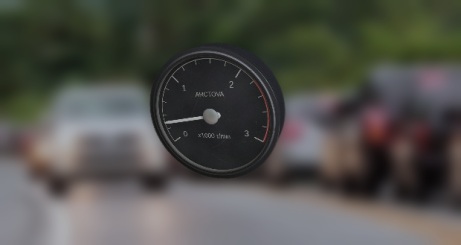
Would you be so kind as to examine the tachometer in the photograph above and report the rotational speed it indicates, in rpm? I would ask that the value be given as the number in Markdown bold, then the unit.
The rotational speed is **300** rpm
